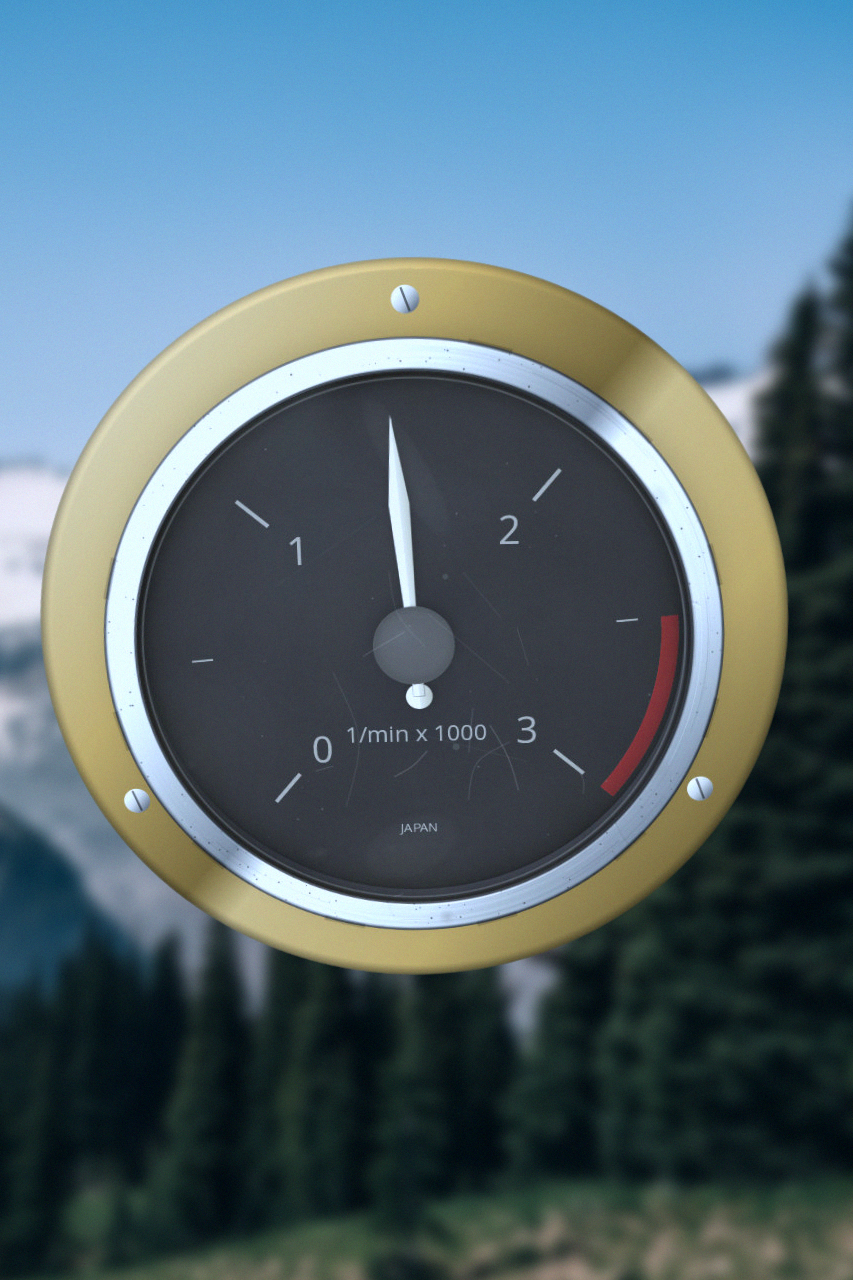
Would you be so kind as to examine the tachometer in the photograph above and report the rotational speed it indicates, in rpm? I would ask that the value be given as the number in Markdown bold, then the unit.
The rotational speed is **1500** rpm
